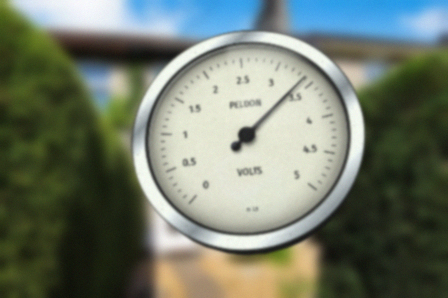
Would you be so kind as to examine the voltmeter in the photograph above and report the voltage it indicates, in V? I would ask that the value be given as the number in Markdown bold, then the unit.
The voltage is **3.4** V
